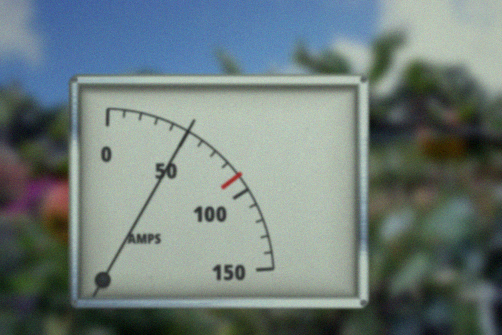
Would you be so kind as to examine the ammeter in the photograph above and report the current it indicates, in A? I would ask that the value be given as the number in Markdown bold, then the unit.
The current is **50** A
